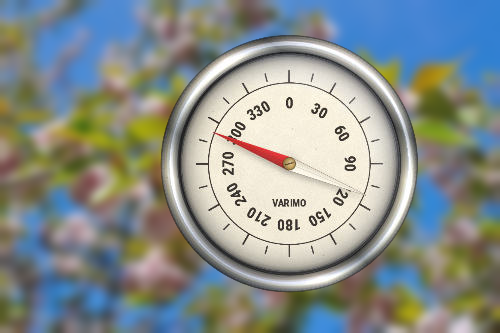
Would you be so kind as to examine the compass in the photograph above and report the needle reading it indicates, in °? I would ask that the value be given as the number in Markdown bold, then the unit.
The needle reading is **292.5** °
